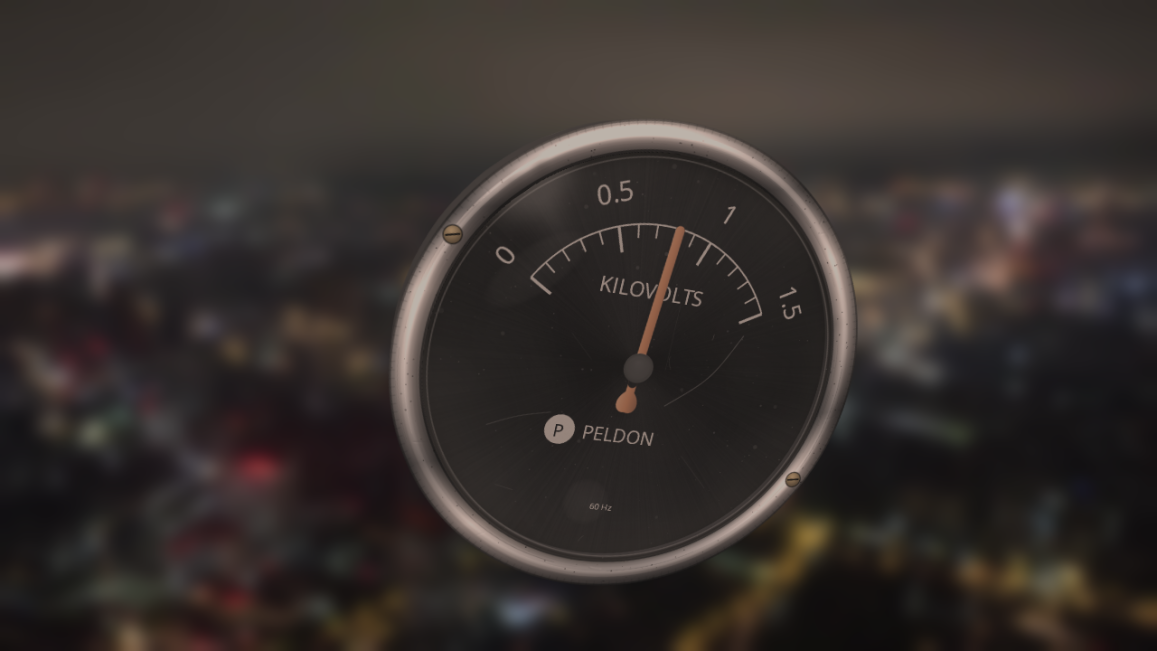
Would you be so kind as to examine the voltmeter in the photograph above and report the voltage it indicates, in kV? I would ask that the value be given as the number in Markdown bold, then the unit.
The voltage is **0.8** kV
